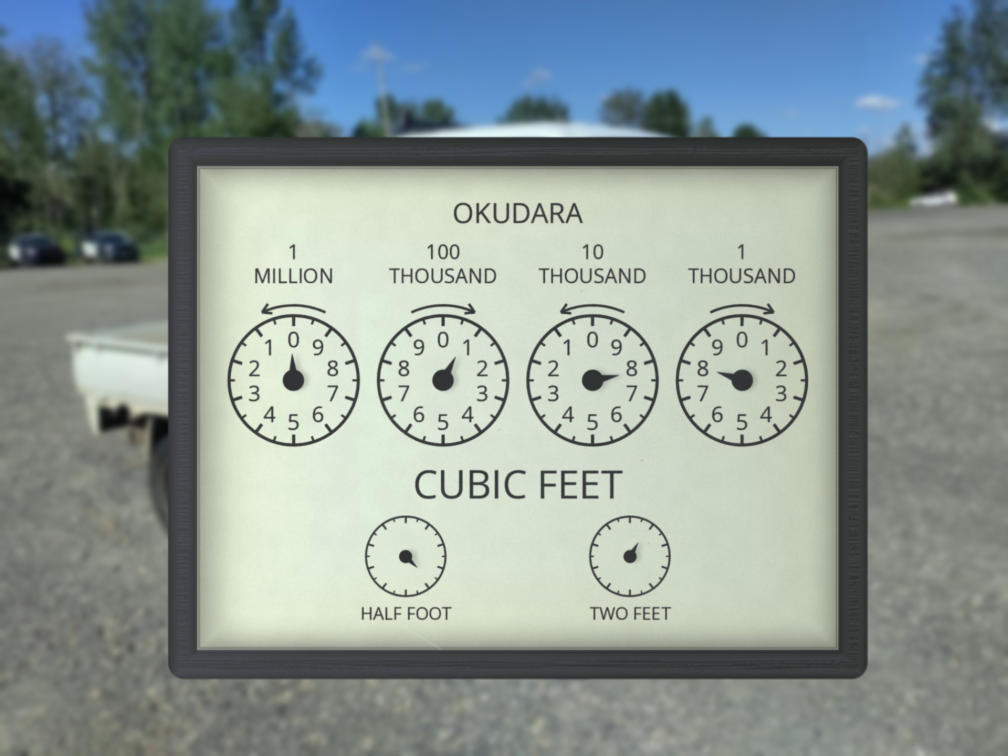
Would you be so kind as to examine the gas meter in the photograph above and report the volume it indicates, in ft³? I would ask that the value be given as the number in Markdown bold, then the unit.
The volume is **7800** ft³
